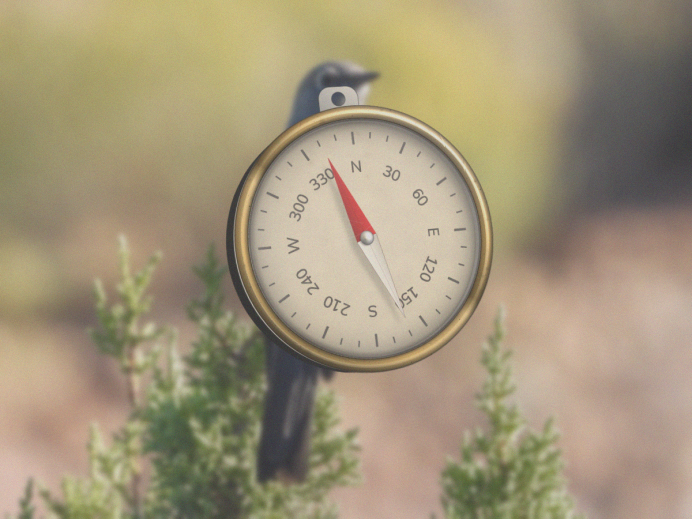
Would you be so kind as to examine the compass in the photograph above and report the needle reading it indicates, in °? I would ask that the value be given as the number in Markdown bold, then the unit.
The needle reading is **340** °
